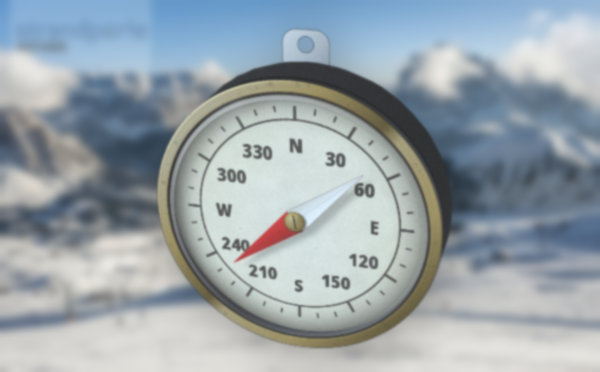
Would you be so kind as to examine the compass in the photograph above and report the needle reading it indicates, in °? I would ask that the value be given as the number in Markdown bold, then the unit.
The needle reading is **230** °
